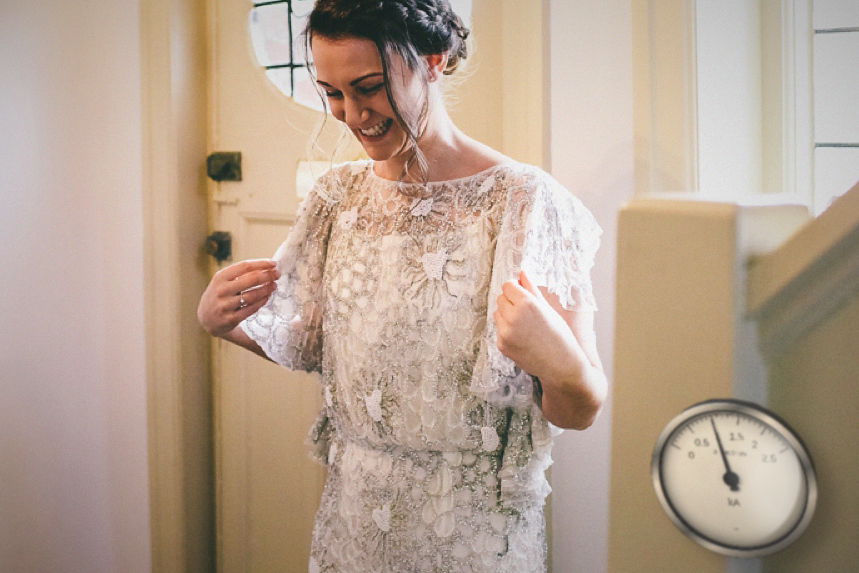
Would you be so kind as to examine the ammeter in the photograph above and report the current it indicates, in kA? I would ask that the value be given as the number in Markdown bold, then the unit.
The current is **1** kA
